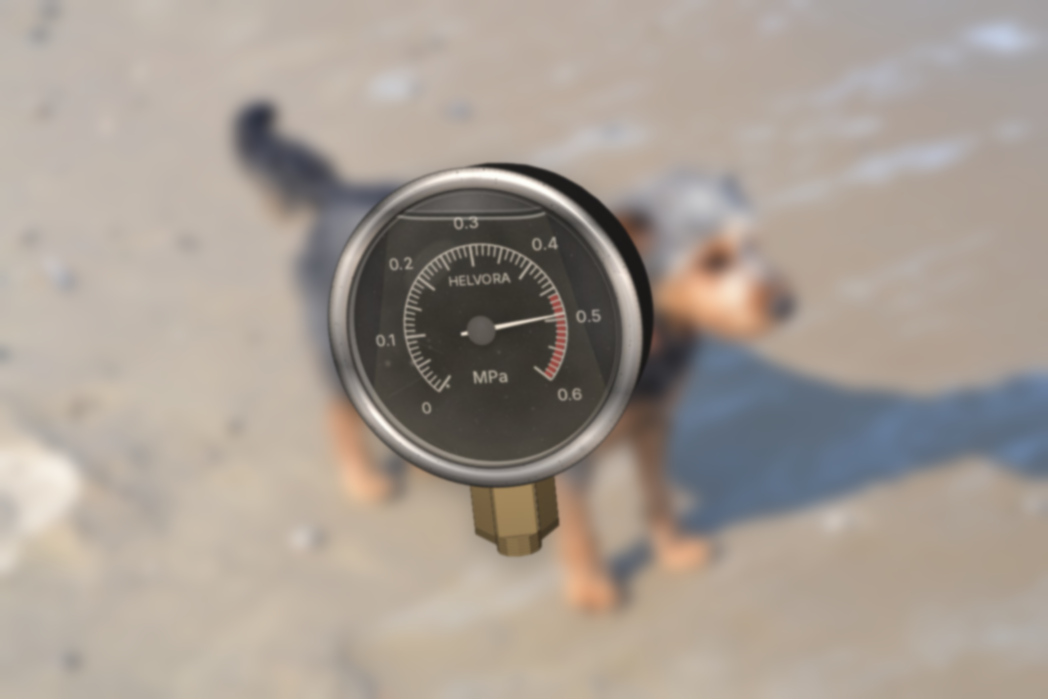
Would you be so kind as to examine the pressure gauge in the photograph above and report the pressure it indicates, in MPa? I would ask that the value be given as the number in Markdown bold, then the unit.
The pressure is **0.49** MPa
